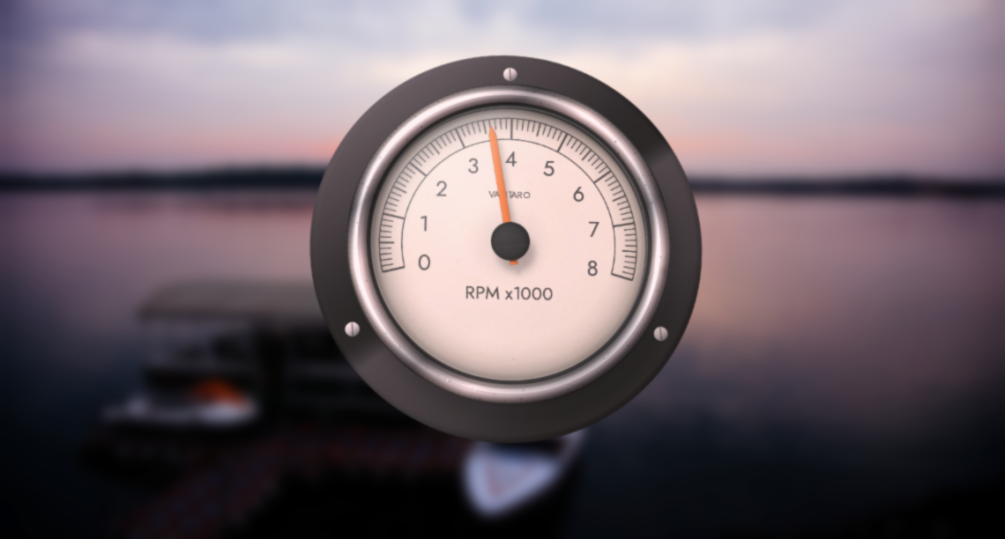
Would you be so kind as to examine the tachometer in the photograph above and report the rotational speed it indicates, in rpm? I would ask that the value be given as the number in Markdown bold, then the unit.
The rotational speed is **3600** rpm
